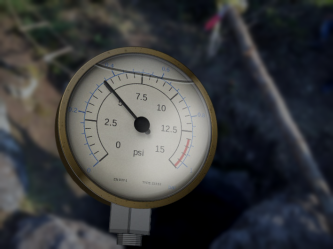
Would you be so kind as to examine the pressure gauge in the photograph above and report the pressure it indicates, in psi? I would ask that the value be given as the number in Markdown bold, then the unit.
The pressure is **5** psi
